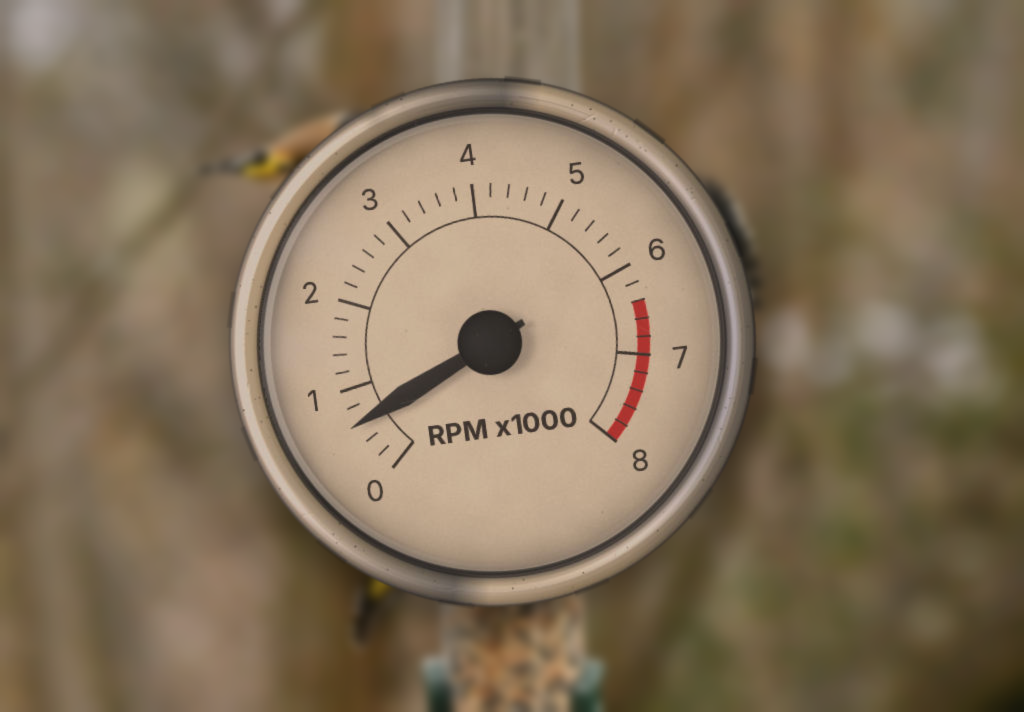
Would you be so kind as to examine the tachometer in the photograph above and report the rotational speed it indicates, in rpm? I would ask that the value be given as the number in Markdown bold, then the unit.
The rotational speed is **600** rpm
